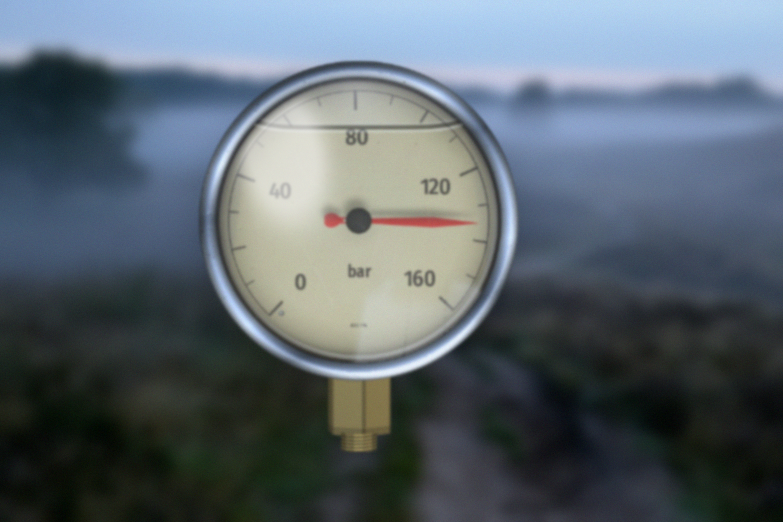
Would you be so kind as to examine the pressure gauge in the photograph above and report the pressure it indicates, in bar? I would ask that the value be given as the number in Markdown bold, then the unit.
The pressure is **135** bar
